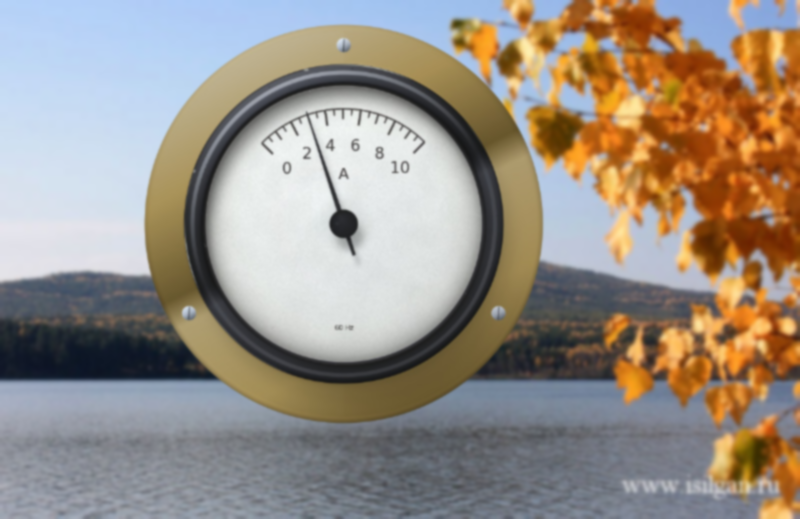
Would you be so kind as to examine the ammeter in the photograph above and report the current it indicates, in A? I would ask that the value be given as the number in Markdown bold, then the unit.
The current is **3** A
